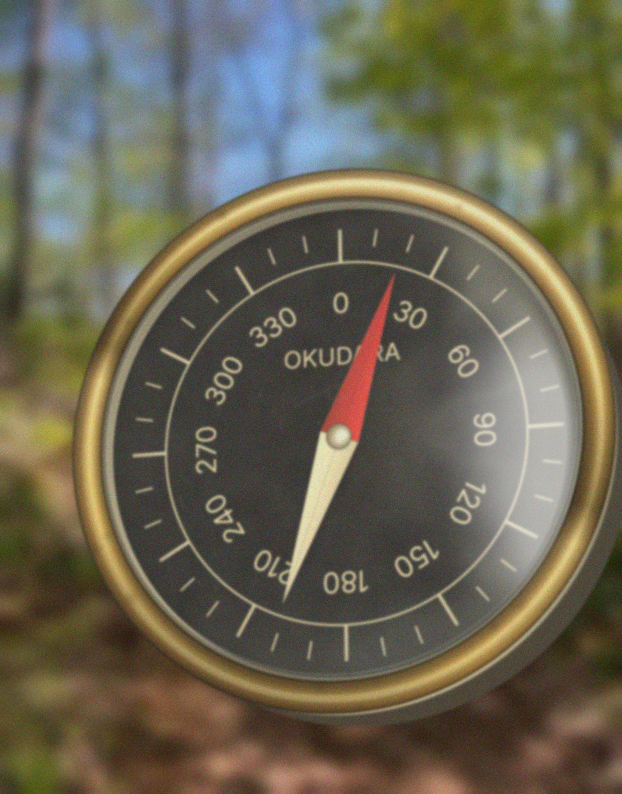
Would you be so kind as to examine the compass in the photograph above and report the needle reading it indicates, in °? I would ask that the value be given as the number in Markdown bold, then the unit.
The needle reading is **20** °
